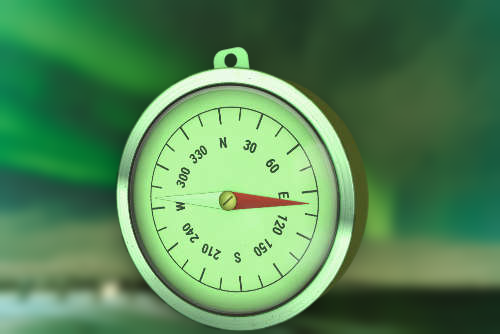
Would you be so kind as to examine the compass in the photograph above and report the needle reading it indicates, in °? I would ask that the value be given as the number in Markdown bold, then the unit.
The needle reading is **97.5** °
